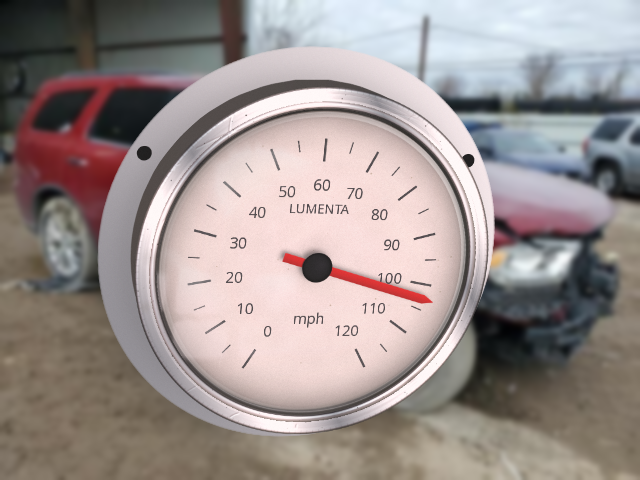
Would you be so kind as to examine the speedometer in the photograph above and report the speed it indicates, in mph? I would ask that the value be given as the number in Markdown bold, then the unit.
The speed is **102.5** mph
